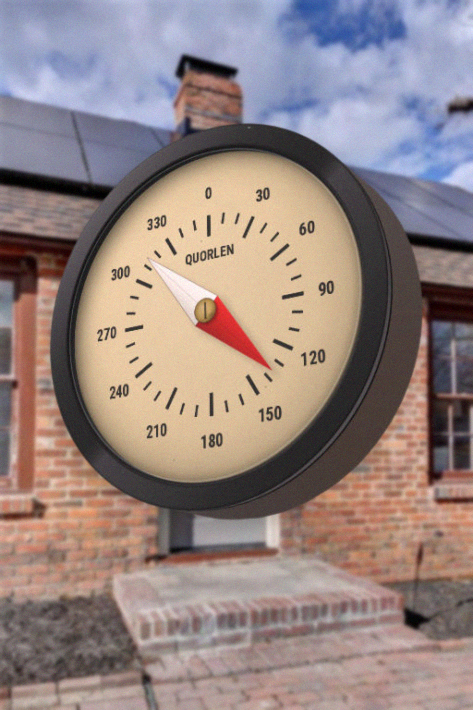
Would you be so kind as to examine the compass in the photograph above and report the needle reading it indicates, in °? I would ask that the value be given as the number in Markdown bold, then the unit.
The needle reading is **135** °
